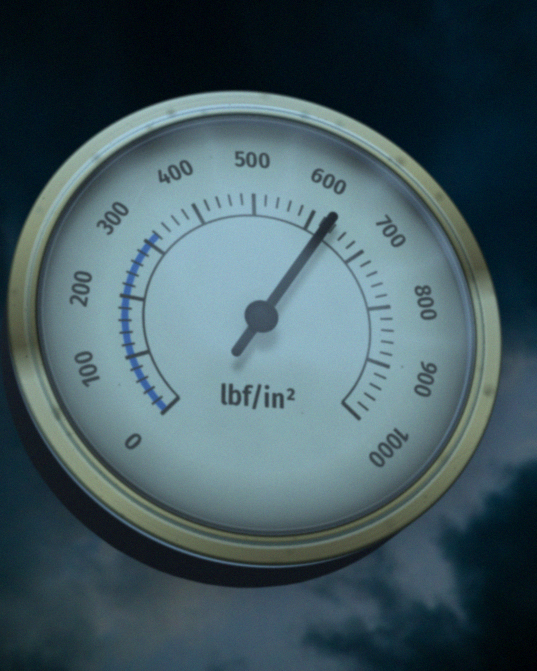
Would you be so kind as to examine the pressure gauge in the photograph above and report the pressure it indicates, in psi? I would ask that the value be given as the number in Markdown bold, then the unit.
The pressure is **630** psi
